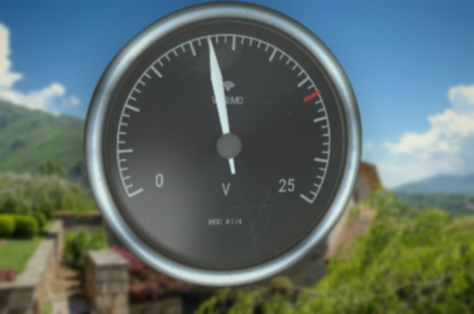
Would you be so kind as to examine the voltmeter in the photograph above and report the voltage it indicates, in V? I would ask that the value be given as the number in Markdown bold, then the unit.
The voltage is **11** V
